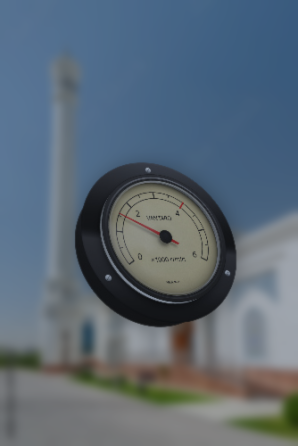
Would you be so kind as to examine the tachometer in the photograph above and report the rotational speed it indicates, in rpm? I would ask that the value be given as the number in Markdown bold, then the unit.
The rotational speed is **1500** rpm
